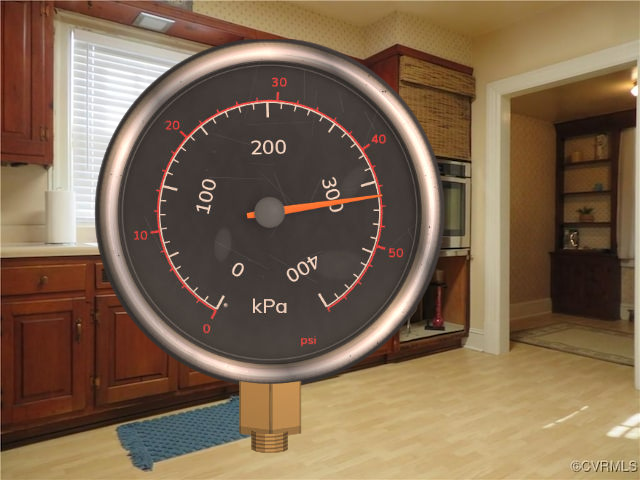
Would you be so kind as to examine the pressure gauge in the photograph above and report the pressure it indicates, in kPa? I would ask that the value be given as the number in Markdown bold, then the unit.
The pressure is **310** kPa
